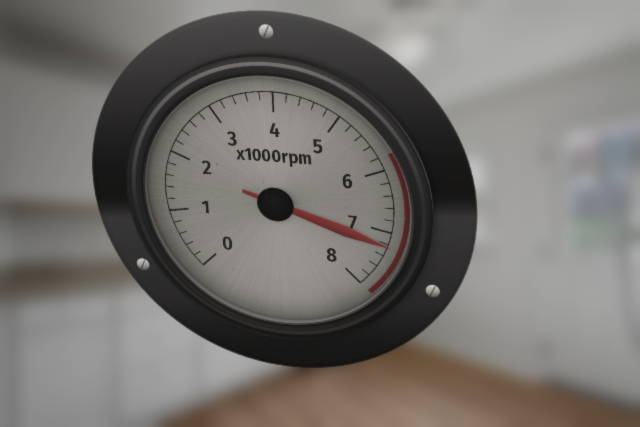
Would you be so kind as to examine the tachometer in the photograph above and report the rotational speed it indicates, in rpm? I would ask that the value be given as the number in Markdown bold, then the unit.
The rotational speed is **7200** rpm
